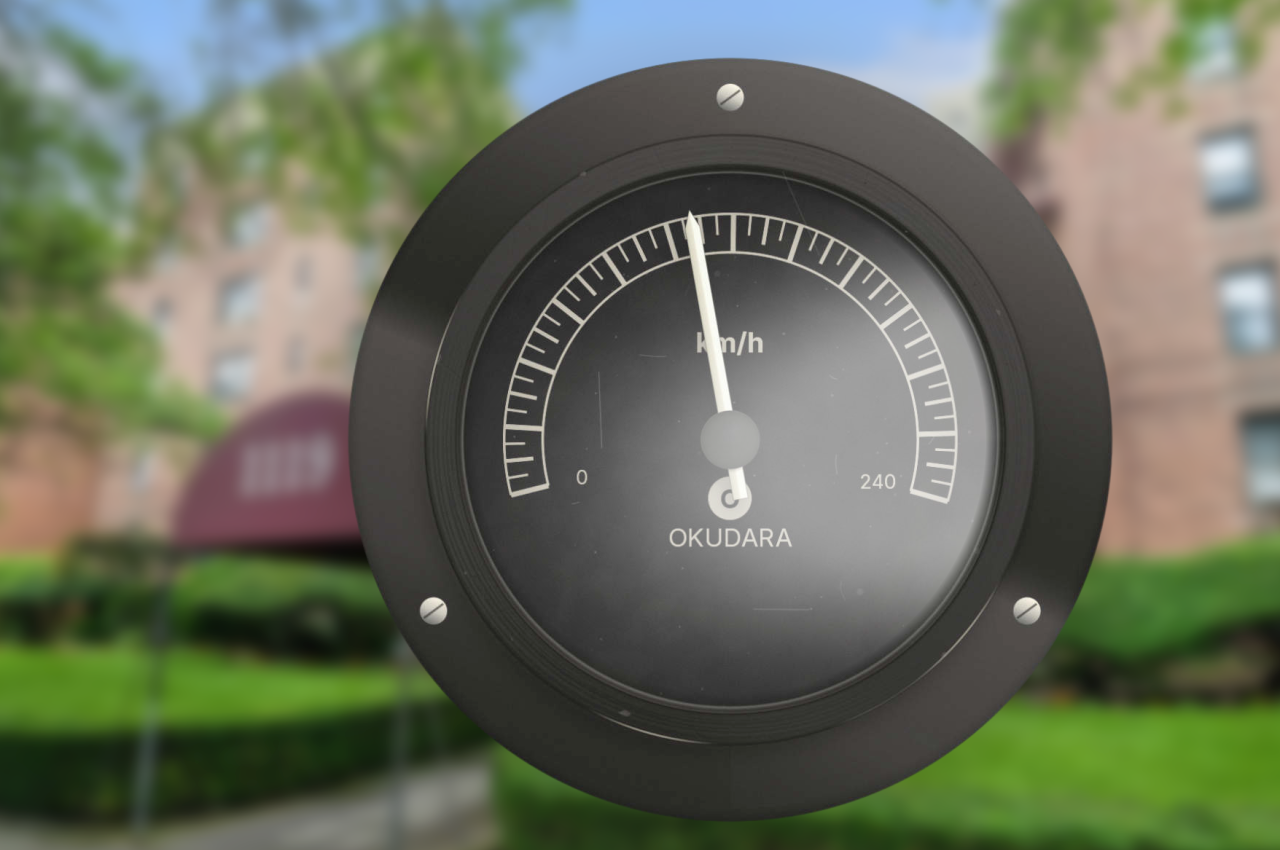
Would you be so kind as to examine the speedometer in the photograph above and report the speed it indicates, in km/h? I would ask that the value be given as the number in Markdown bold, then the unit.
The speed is **107.5** km/h
